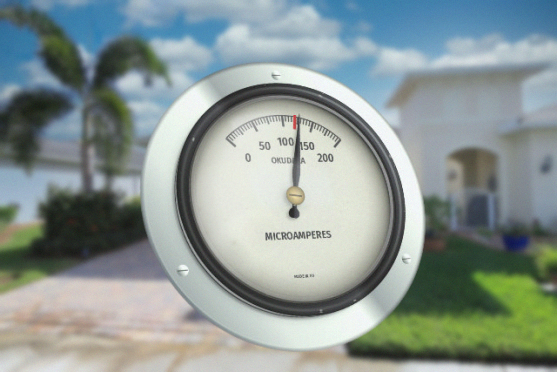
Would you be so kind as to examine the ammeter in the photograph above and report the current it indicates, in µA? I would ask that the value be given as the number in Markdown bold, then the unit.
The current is **125** µA
